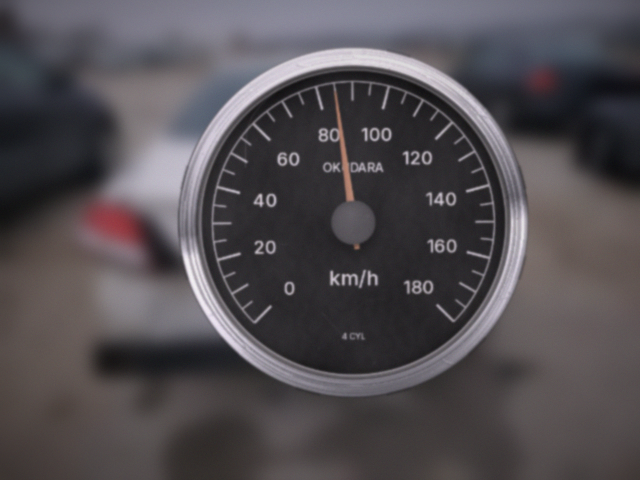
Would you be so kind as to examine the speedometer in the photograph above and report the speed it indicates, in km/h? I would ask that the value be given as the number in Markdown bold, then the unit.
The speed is **85** km/h
